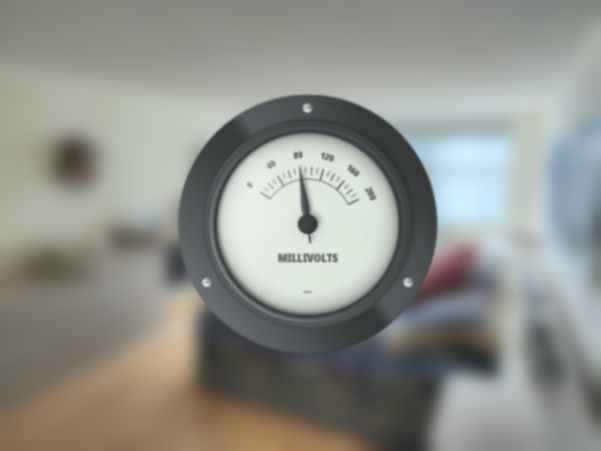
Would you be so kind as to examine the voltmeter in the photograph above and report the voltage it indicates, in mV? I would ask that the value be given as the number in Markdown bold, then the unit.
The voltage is **80** mV
